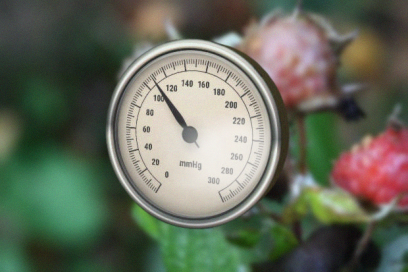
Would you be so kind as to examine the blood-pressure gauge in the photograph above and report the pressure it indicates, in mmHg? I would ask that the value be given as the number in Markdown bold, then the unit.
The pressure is **110** mmHg
